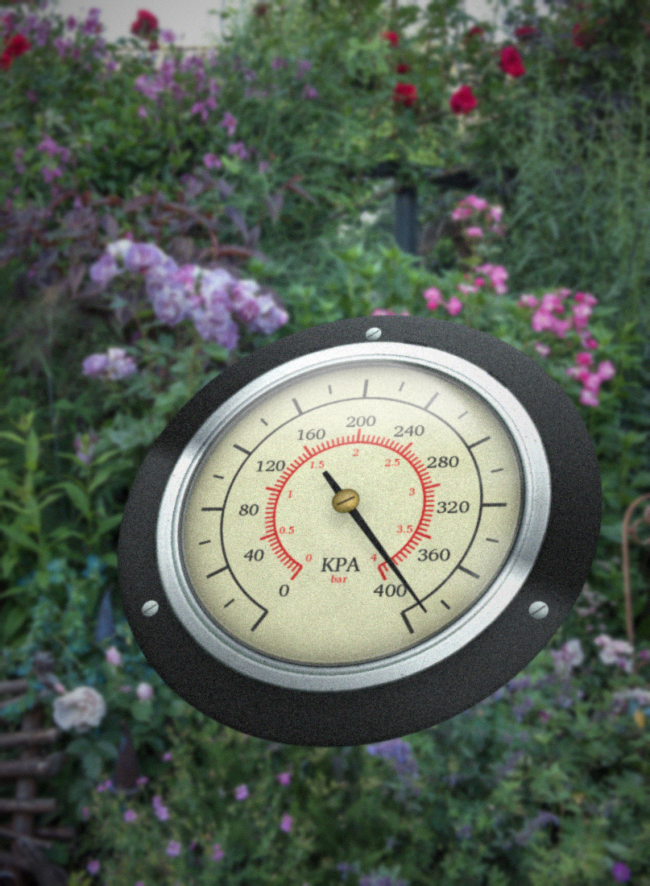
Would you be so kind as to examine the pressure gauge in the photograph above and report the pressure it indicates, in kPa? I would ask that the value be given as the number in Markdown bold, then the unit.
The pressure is **390** kPa
